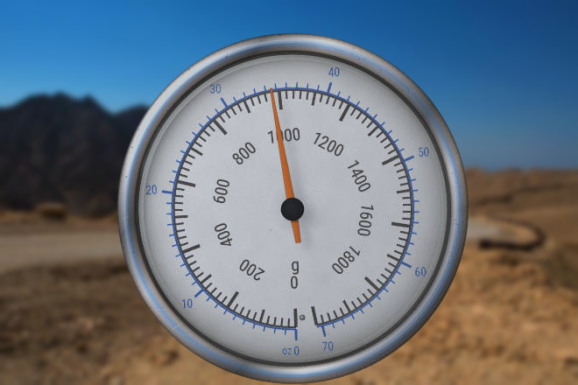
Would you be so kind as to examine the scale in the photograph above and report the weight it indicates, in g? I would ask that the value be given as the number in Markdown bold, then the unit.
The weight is **980** g
